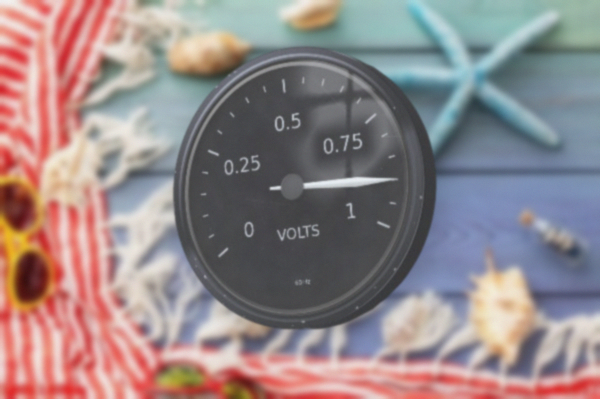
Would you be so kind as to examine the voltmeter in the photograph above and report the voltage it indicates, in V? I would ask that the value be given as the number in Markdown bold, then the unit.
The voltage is **0.9** V
